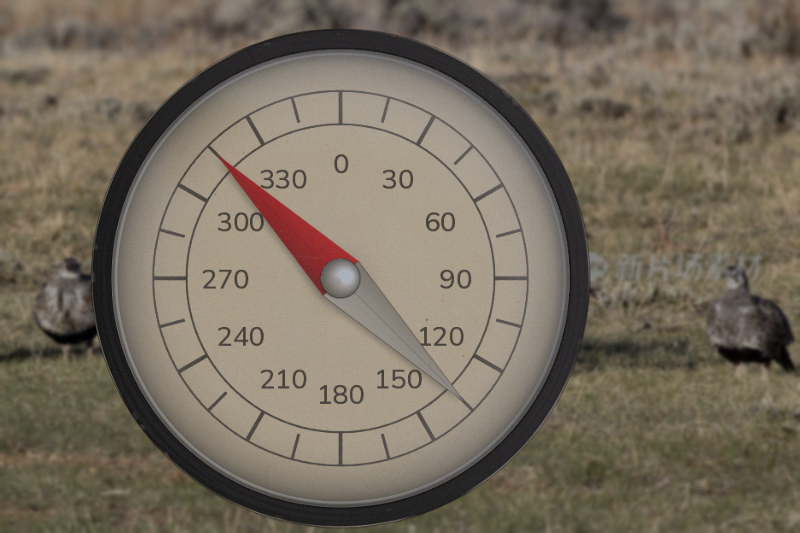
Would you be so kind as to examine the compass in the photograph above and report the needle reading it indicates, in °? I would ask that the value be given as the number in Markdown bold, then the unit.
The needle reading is **315** °
